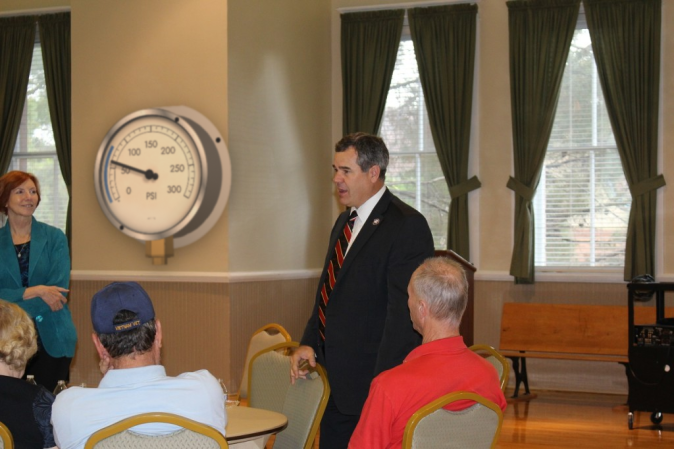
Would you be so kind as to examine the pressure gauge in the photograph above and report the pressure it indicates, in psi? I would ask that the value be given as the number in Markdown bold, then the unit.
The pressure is **60** psi
